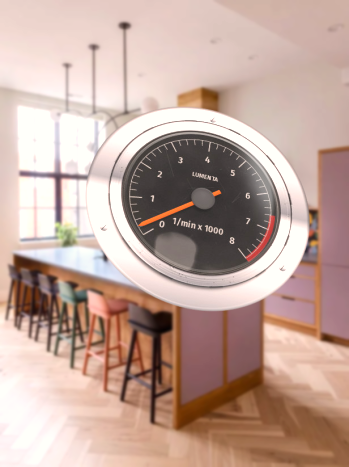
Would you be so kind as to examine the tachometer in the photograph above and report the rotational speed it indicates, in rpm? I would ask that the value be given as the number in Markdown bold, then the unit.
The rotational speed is **200** rpm
